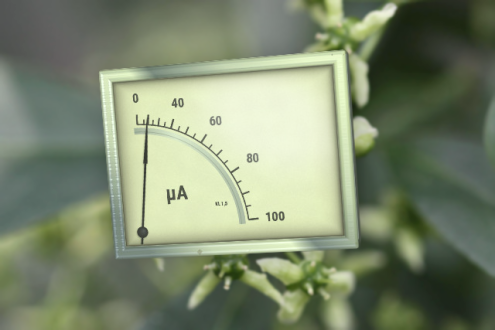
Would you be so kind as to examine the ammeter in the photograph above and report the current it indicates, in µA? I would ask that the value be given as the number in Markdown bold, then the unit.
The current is **20** µA
